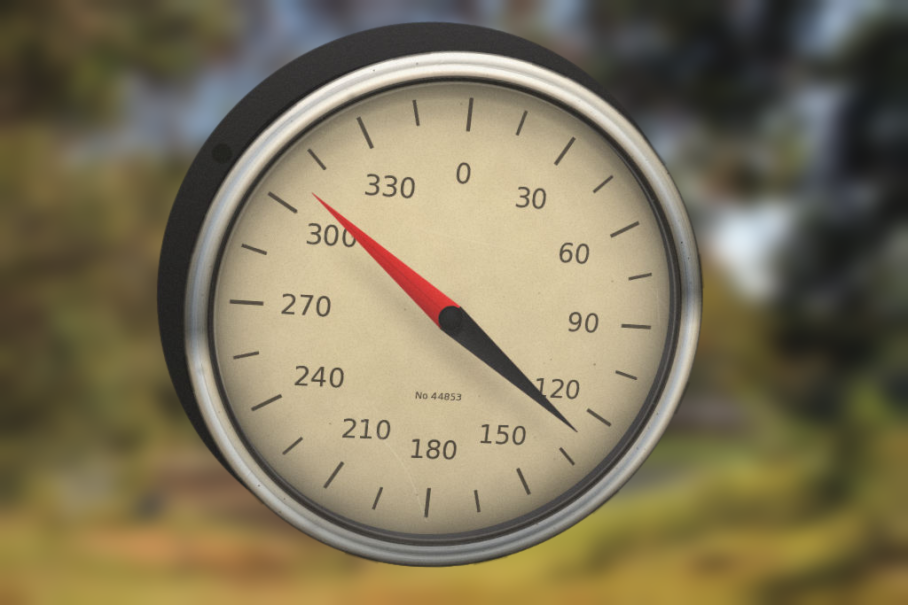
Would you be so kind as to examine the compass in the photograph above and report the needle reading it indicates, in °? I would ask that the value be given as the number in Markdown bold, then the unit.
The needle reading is **307.5** °
